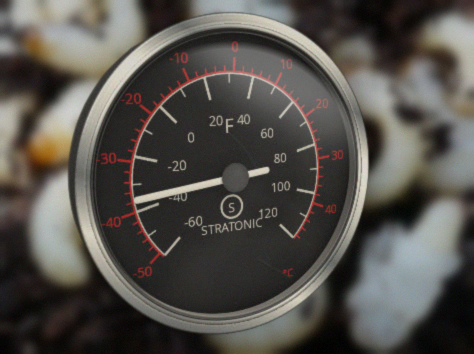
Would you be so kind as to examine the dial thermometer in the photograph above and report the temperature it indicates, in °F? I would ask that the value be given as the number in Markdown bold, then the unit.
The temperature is **-35** °F
